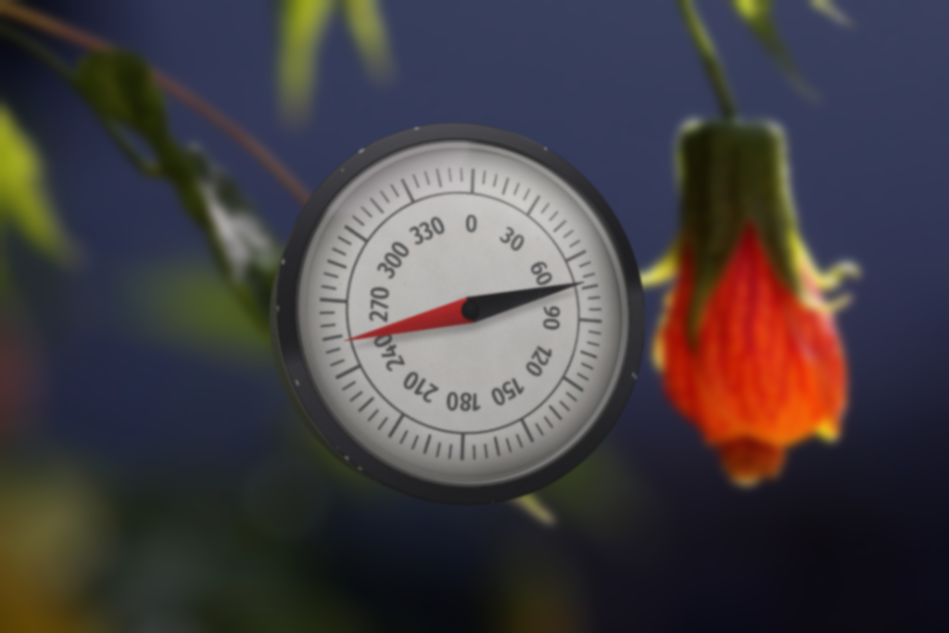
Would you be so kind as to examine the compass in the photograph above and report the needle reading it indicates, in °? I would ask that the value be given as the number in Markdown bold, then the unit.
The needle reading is **252.5** °
